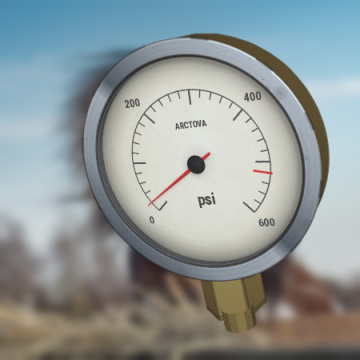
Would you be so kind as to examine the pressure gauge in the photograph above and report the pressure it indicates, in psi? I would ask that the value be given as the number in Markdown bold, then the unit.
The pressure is **20** psi
